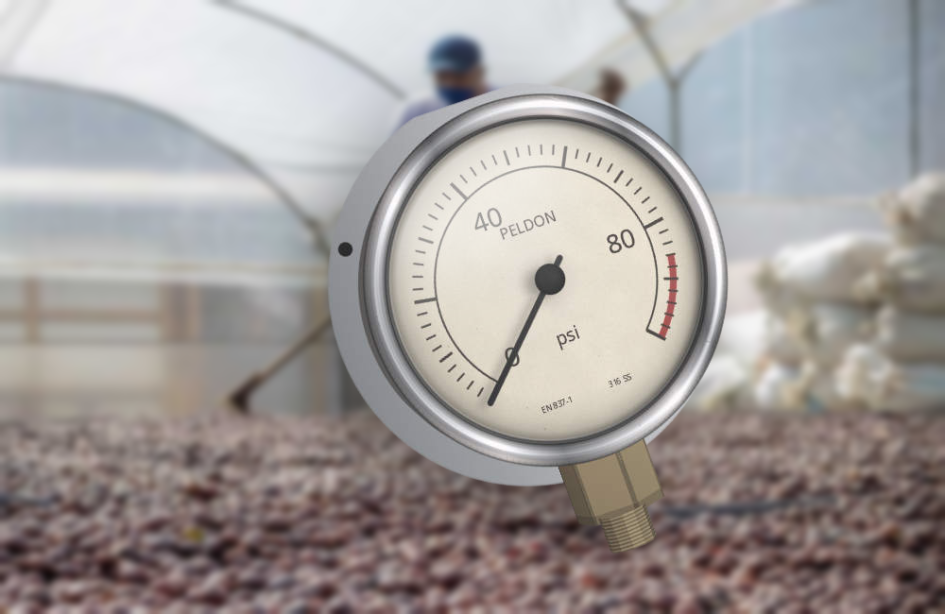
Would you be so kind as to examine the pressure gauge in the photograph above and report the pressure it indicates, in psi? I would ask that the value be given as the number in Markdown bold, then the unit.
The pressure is **0** psi
